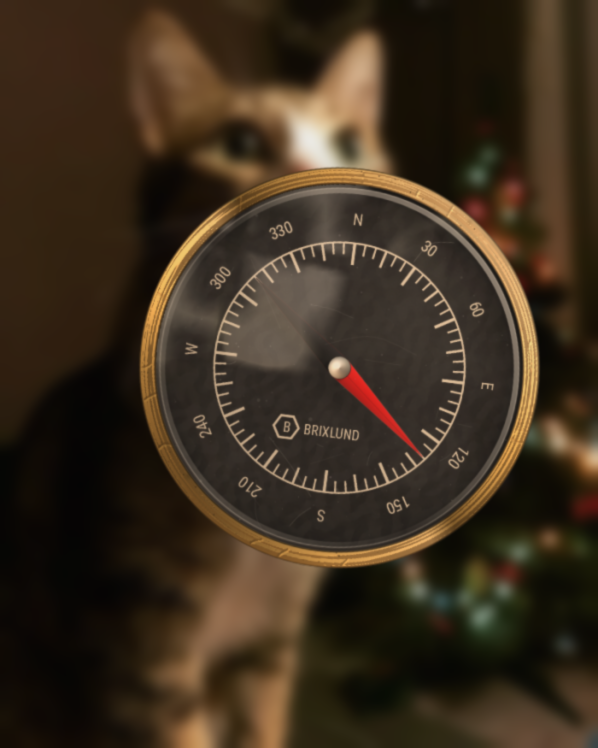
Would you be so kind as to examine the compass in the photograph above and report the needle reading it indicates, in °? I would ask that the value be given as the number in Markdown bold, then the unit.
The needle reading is **130** °
